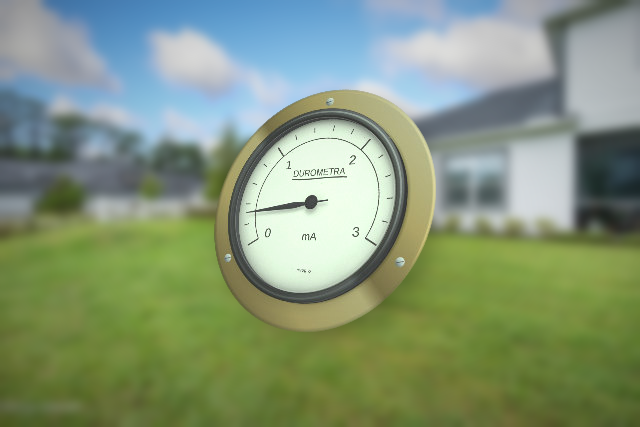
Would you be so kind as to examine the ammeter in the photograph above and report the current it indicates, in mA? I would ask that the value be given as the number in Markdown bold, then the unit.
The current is **0.3** mA
